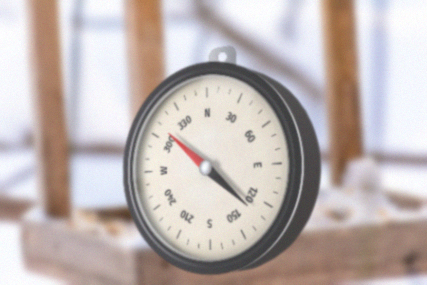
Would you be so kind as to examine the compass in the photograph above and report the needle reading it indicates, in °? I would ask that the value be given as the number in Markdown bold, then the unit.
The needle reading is **310** °
